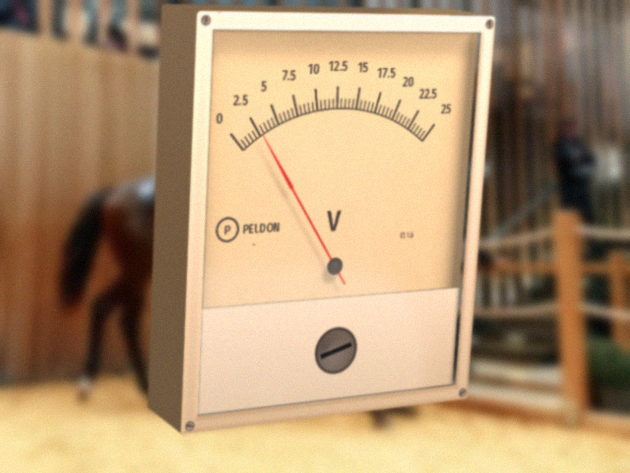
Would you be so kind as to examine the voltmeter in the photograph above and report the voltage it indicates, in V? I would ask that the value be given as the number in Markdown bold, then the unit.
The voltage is **2.5** V
